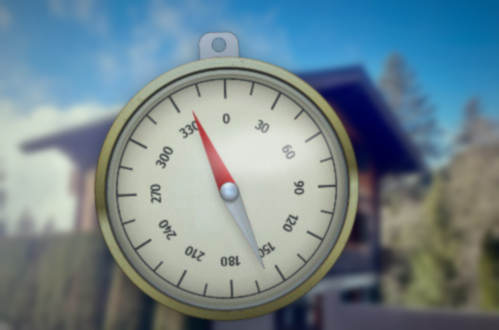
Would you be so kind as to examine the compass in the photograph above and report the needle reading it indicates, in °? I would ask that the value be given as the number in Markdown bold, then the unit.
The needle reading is **337.5** °
